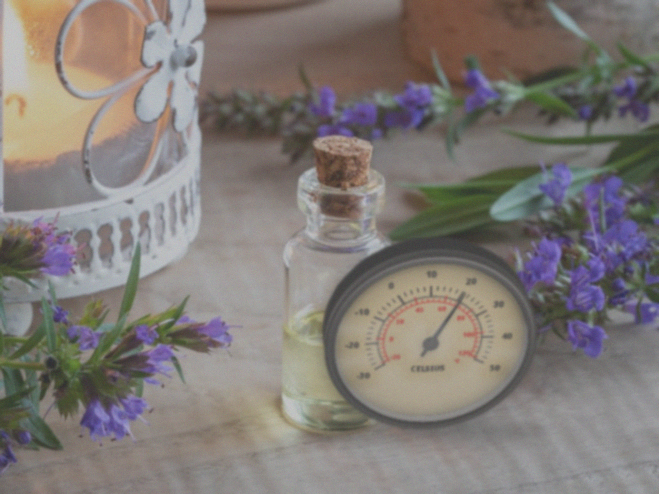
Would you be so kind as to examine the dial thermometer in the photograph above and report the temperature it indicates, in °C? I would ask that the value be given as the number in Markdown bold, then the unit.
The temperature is **20** °C
